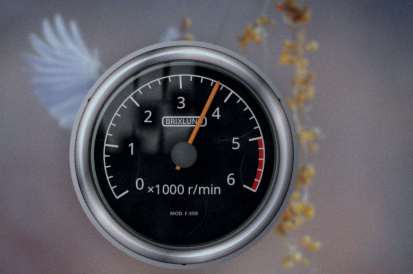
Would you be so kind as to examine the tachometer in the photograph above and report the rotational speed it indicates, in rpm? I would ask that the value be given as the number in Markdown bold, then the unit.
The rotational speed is **3700** rpm
